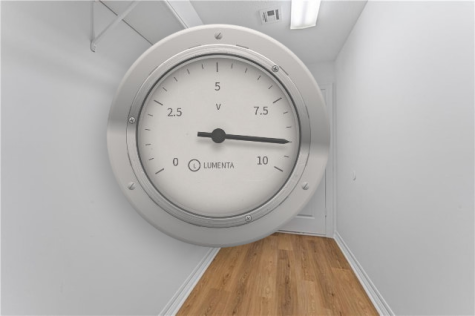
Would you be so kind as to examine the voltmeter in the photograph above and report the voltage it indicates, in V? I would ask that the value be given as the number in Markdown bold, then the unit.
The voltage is **9** V
